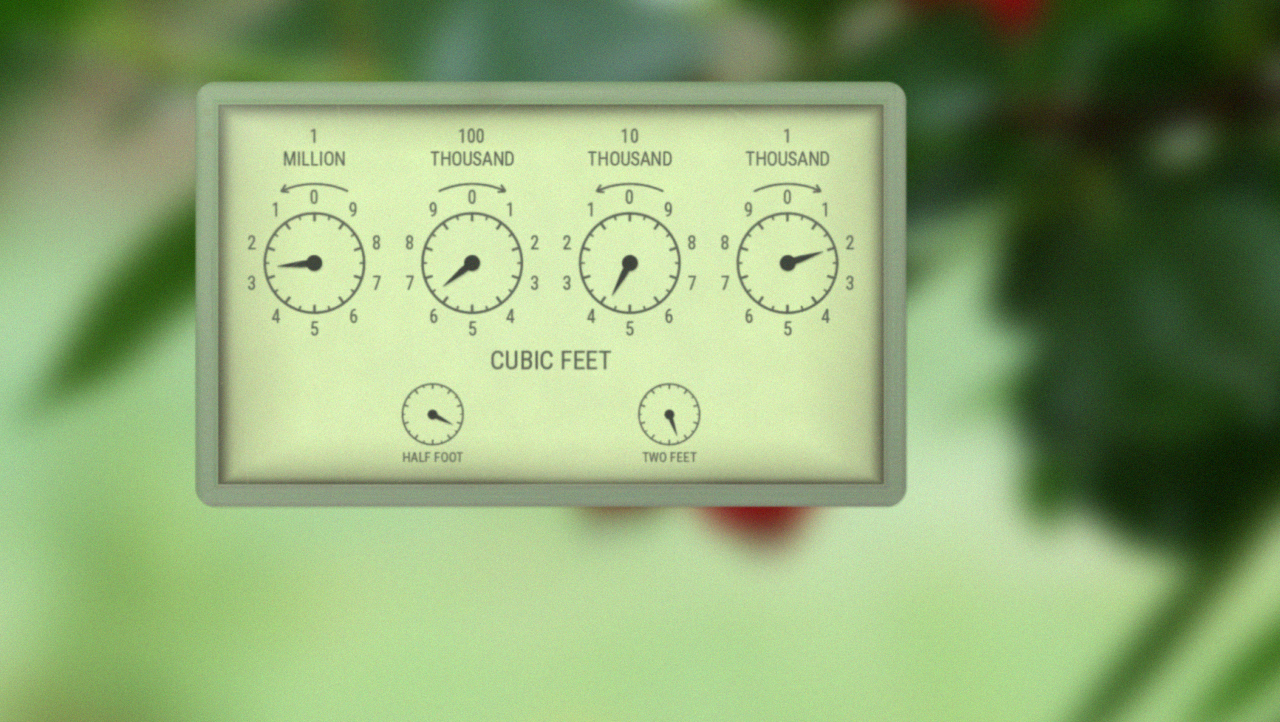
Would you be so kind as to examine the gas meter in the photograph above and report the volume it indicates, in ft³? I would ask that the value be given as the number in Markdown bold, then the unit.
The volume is **264200** ft³
